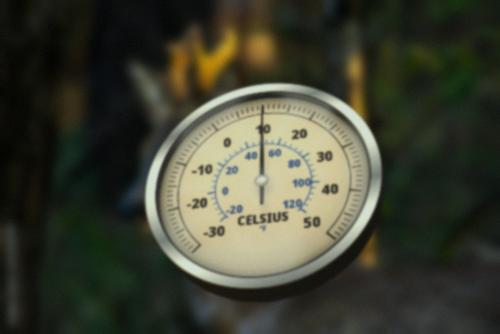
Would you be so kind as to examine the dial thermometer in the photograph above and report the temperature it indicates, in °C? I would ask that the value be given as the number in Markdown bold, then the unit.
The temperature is **10** °C
